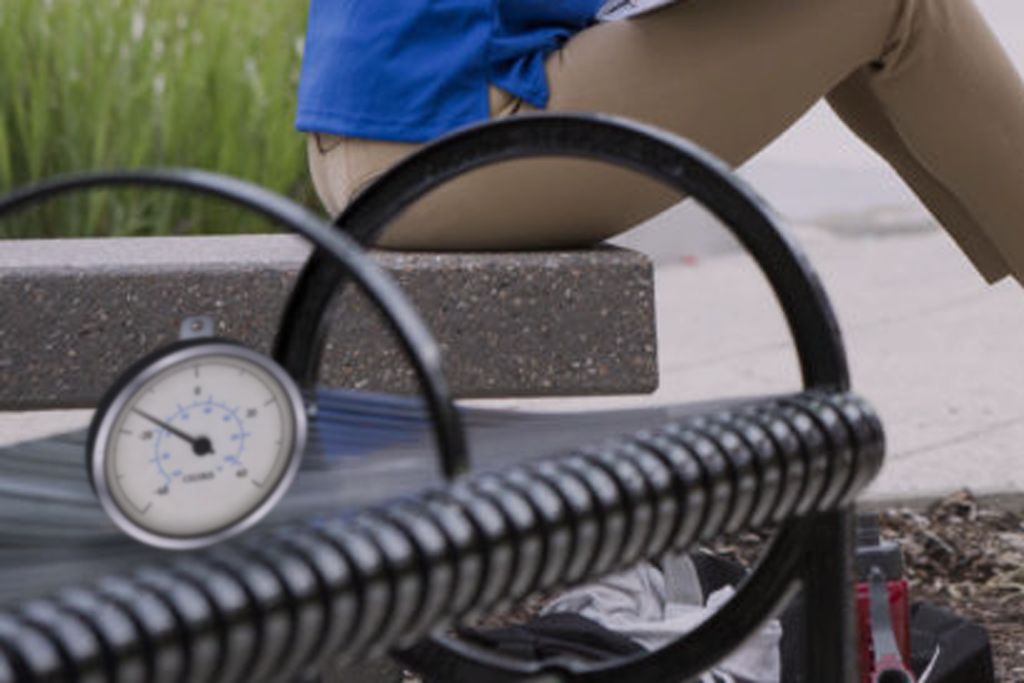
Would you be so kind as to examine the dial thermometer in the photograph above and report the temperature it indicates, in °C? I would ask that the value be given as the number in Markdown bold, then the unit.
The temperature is **-15** °C
